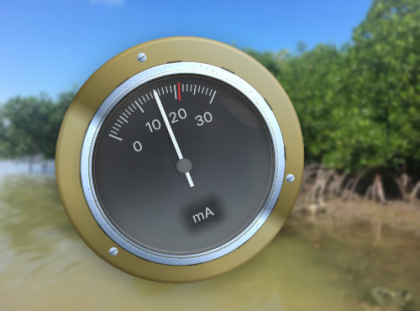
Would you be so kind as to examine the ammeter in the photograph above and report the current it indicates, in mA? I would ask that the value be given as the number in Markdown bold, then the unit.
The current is **15** mA
